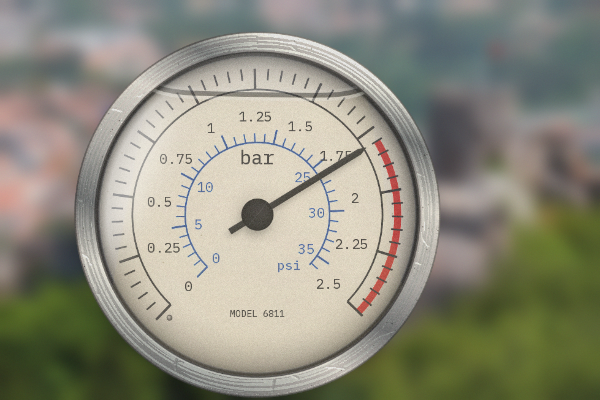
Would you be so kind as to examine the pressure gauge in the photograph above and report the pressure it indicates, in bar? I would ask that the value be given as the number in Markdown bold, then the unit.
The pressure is **1.8** bar
